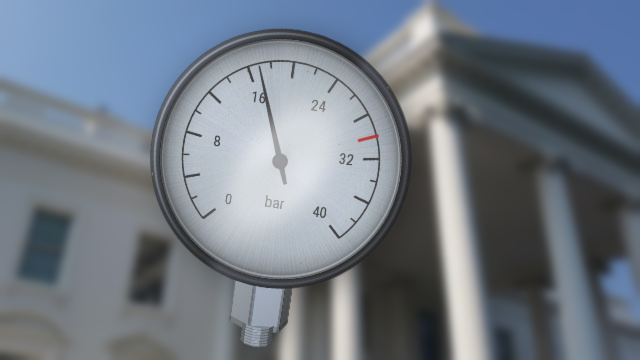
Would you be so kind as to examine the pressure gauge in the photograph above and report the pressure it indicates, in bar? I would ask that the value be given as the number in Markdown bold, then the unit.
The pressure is **17** bar
